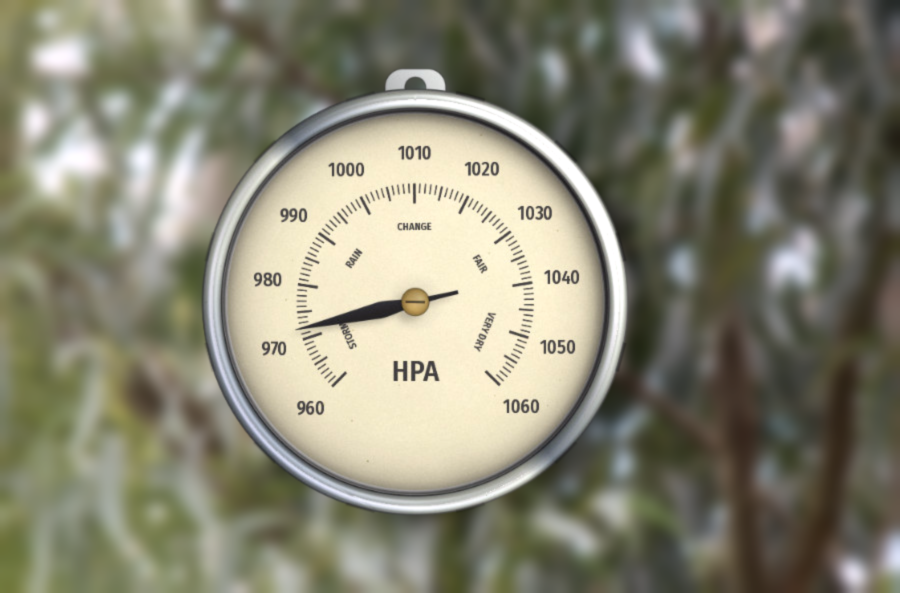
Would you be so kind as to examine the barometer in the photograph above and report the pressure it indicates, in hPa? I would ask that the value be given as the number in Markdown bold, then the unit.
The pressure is **972** hPa
